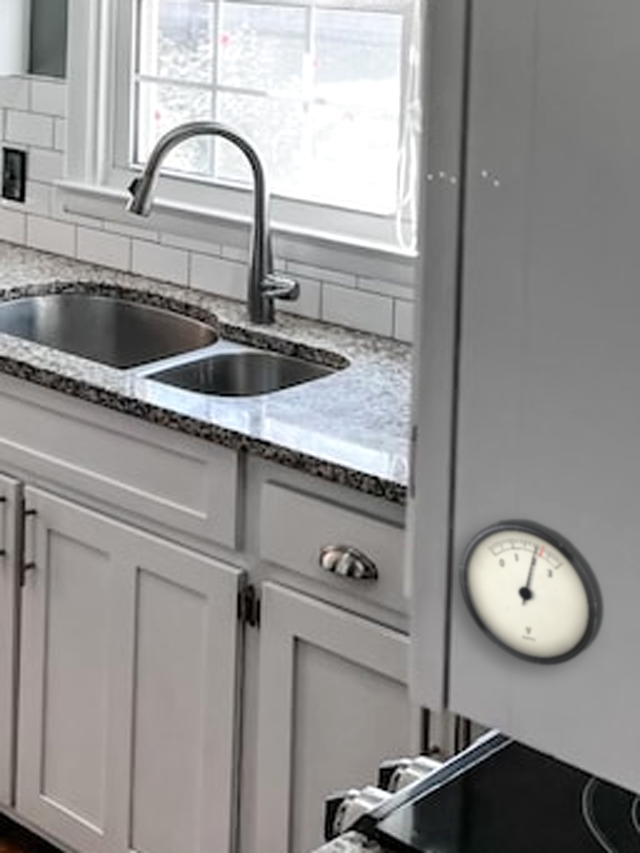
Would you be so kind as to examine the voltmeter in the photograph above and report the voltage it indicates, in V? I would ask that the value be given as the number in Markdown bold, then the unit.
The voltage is **2** V
